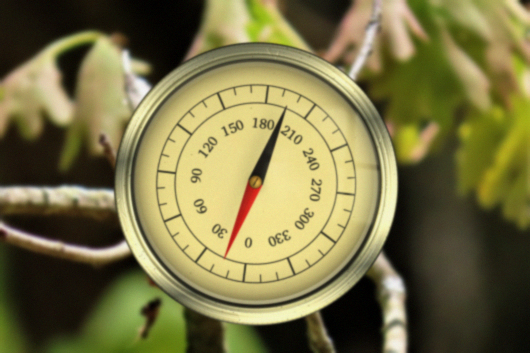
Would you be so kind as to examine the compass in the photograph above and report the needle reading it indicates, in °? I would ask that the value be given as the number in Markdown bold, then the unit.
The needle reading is **15** °
